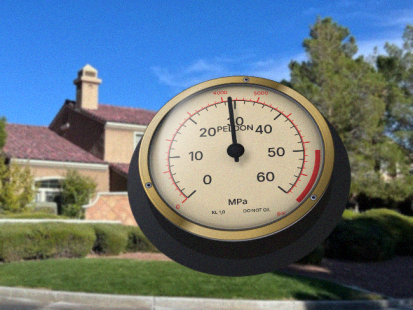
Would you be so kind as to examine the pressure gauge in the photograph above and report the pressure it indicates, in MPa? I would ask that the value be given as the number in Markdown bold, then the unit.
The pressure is **29** MPa
